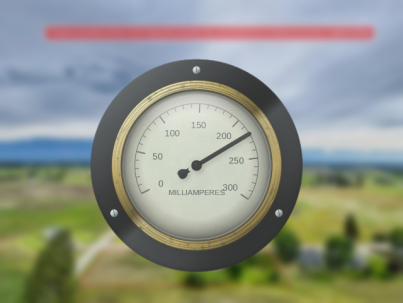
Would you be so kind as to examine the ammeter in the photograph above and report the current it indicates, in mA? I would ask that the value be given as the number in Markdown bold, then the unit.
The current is **220** mA
